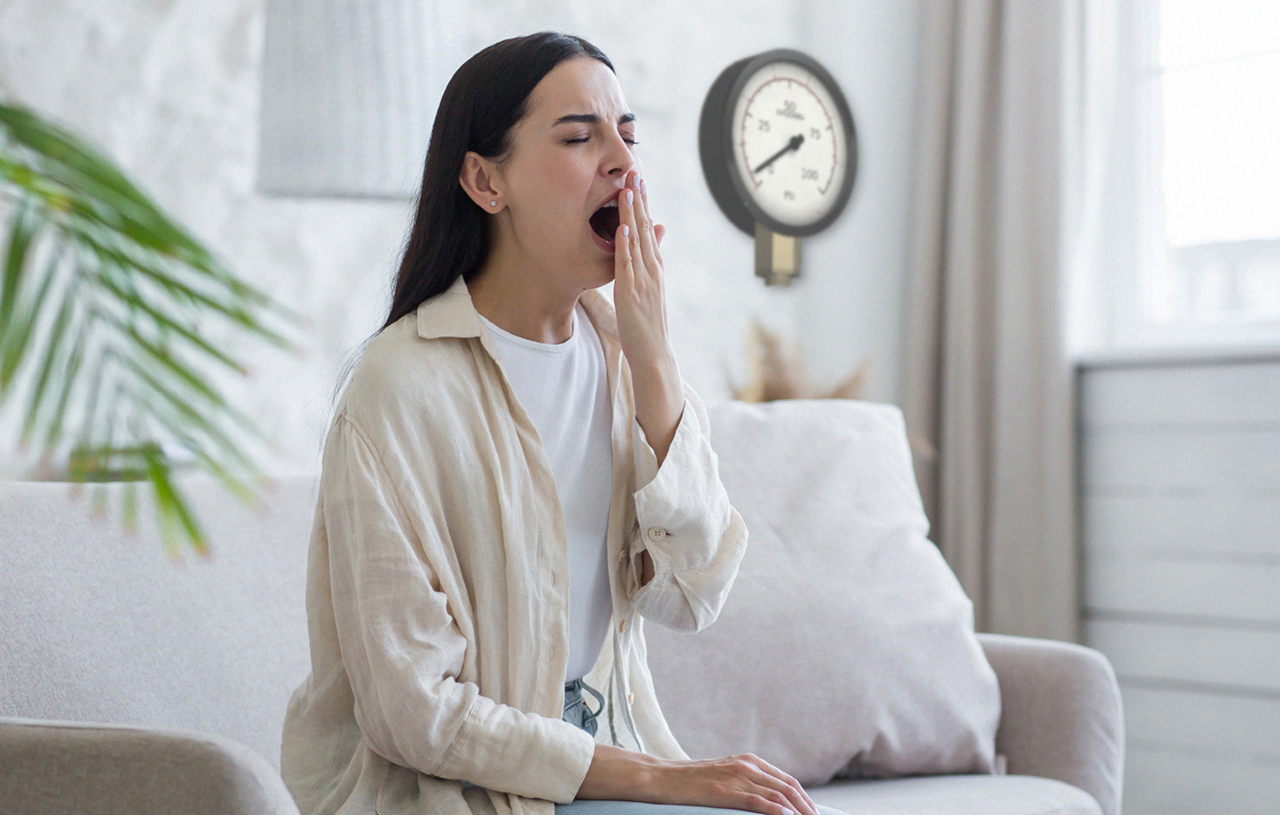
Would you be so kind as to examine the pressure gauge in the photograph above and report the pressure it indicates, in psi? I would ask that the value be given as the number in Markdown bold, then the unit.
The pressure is **5** psi
